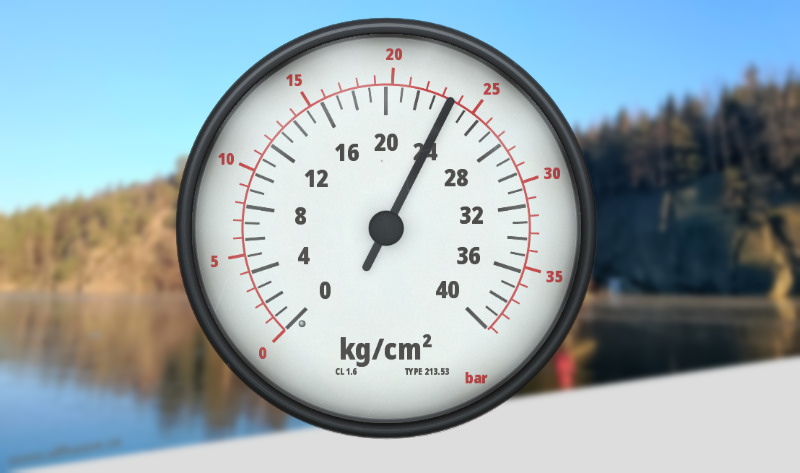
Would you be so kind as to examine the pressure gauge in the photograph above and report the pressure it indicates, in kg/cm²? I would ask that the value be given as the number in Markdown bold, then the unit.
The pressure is **24** kg/cm²
